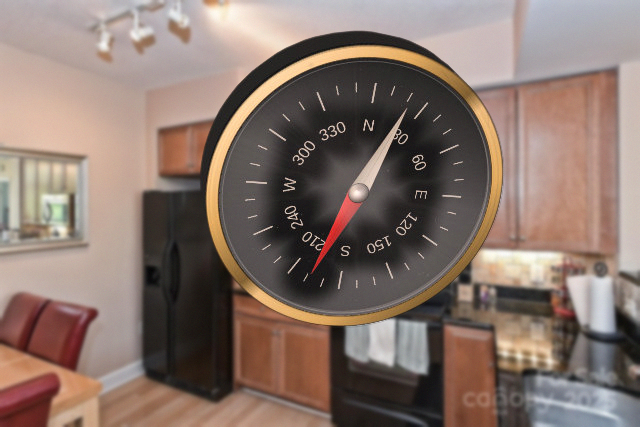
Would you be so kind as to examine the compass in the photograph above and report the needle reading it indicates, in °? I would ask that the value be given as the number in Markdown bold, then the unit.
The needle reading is **200** °
